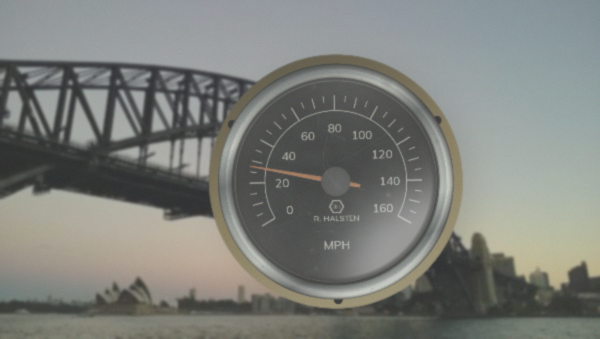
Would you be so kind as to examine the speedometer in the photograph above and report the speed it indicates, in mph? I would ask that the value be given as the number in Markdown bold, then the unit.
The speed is **27.5** mph
